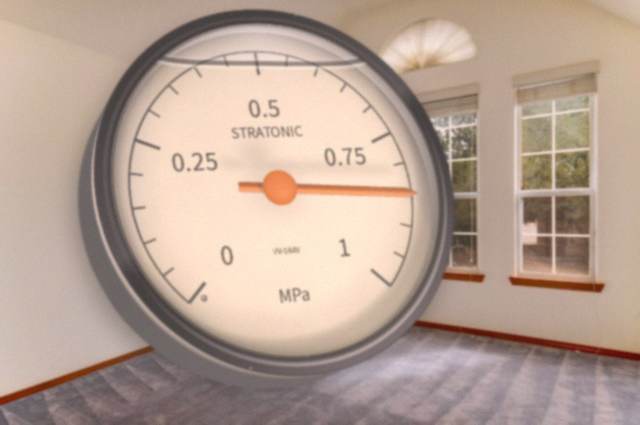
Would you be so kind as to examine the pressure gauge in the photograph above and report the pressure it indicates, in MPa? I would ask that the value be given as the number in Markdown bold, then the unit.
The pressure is **0.85** MPa
